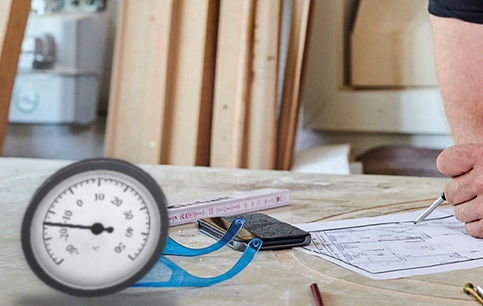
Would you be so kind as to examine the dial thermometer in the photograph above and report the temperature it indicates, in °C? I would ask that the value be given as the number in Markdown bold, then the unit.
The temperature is **-14** °C
